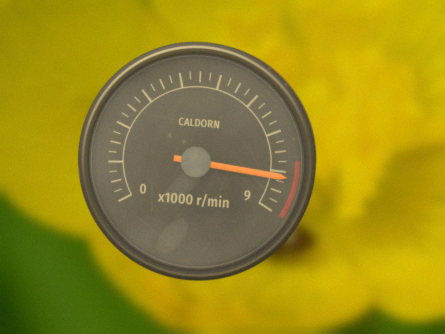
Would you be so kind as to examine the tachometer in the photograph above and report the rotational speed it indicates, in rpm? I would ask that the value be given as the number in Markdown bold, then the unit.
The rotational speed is **8125** rpm
